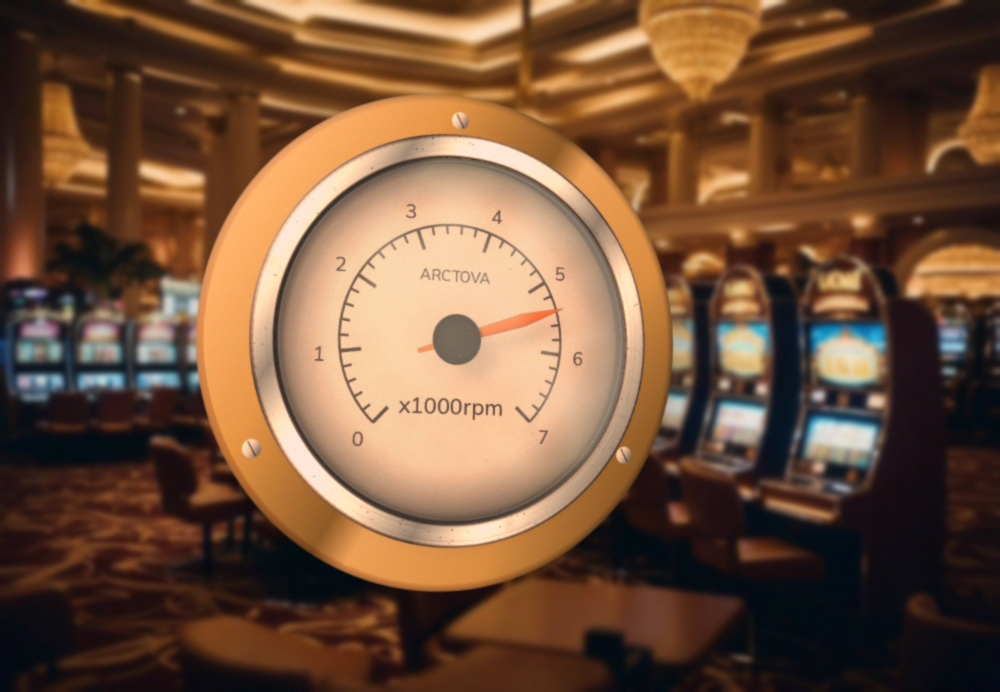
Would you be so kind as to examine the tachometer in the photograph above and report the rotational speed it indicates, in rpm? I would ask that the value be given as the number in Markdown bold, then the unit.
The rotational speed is **5400** rpm
